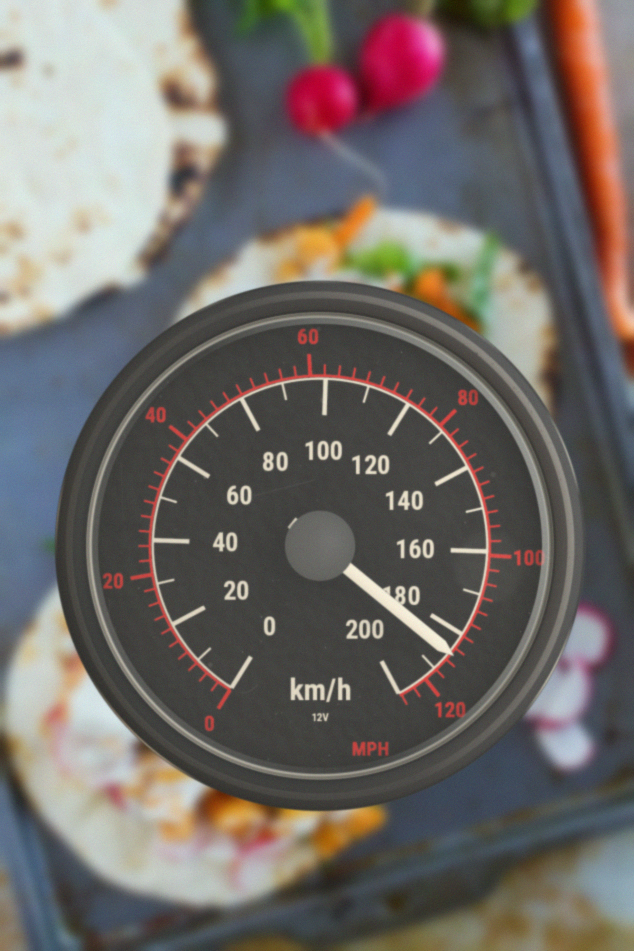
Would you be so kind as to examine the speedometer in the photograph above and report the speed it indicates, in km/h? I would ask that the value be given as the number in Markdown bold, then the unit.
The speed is **185** km/h
